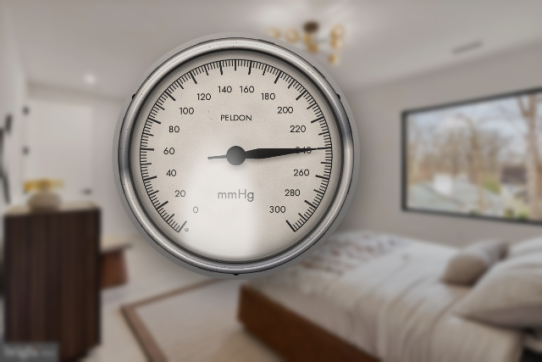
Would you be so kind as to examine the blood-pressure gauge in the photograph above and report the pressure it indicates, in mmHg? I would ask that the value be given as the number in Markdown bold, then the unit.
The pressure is **240** mmHg
